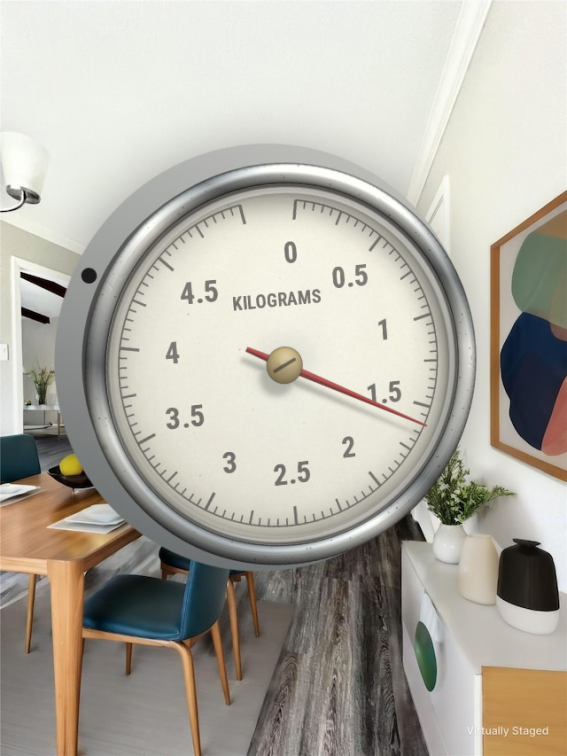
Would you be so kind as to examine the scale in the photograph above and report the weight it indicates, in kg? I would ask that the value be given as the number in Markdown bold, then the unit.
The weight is **1.6** kg
